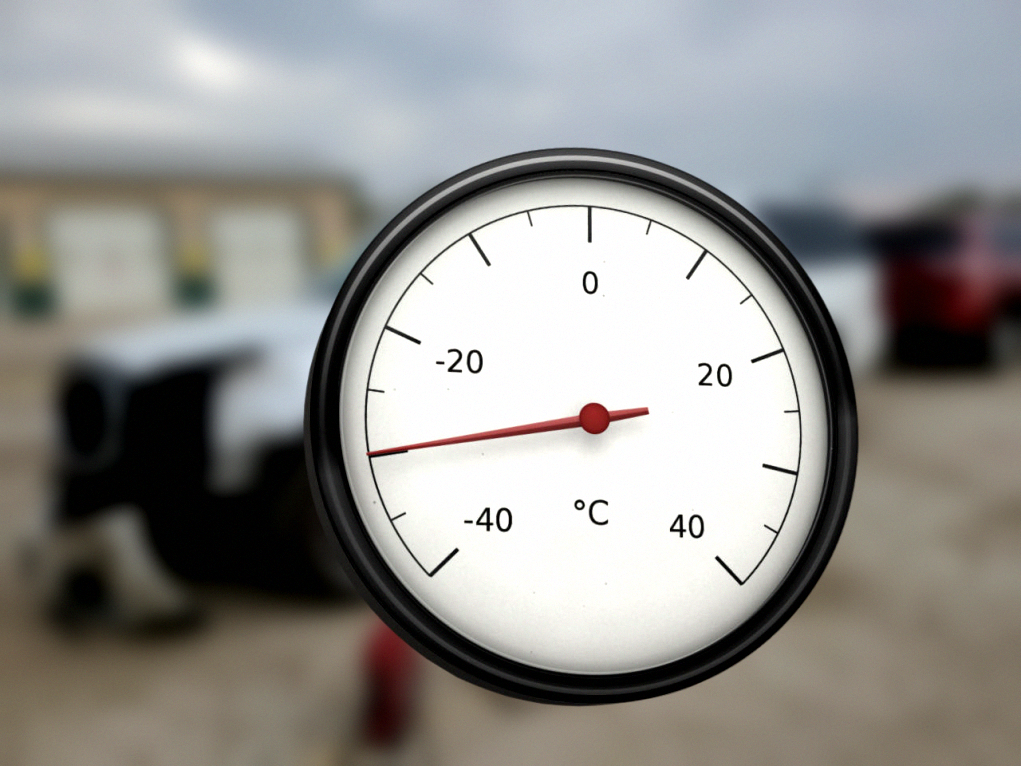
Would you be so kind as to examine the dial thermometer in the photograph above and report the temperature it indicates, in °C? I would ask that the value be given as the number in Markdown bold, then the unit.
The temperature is **-30** °C
